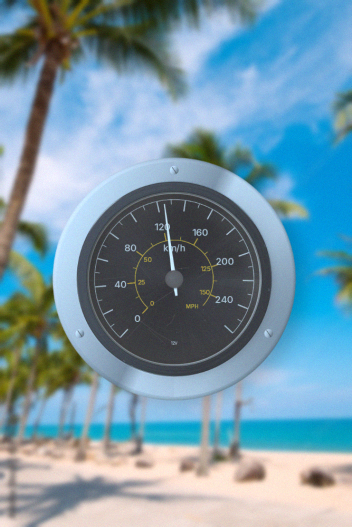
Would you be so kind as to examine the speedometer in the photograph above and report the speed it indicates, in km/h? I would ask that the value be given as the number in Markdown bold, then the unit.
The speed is **125** km/h
